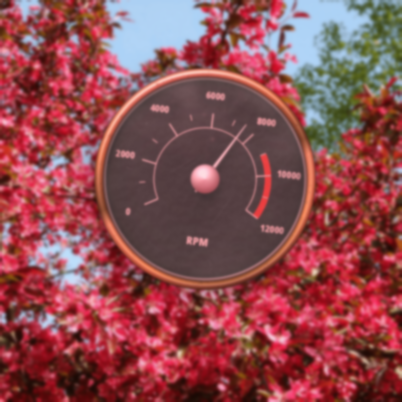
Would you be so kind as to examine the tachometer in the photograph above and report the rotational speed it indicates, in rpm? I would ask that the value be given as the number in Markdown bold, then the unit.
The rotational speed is **7500** rpm
